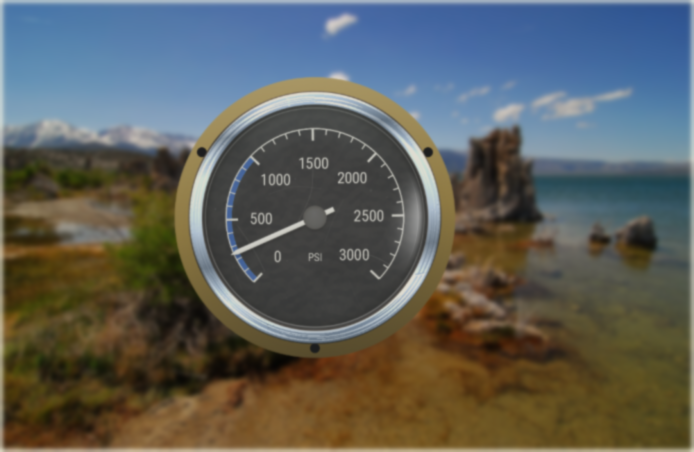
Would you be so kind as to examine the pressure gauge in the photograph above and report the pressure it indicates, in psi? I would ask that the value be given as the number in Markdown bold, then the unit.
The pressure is **250** psi
